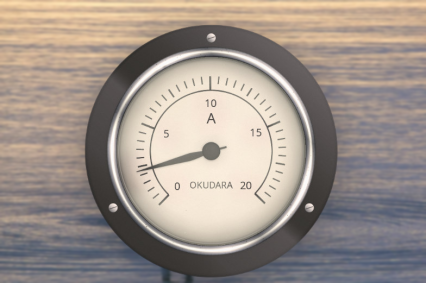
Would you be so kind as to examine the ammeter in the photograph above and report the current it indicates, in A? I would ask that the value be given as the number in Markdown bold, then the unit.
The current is **2.25** A
